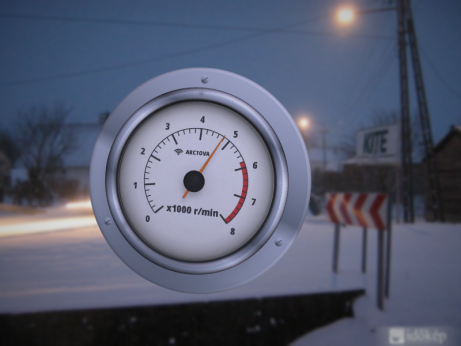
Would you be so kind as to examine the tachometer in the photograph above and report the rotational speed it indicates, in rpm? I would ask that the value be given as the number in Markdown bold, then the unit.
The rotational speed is **4800** rpm
